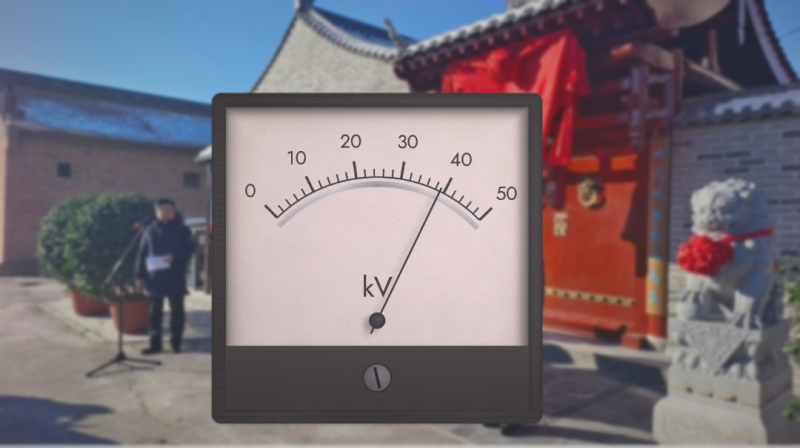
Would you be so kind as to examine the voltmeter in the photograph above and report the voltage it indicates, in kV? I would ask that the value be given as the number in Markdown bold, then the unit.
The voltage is **39** kV
